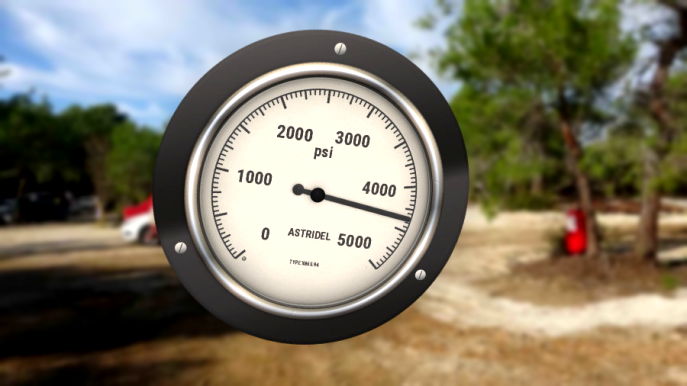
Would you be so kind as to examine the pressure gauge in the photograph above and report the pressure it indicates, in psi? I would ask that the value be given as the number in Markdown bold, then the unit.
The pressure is **4350** psi
